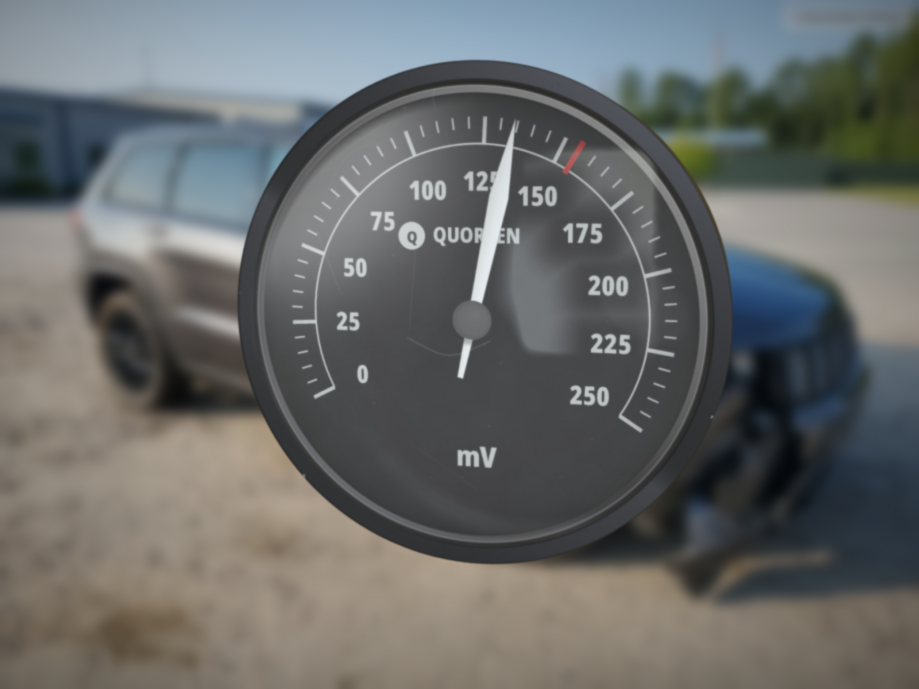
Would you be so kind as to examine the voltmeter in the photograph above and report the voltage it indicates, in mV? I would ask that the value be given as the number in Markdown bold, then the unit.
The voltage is **135** mV
